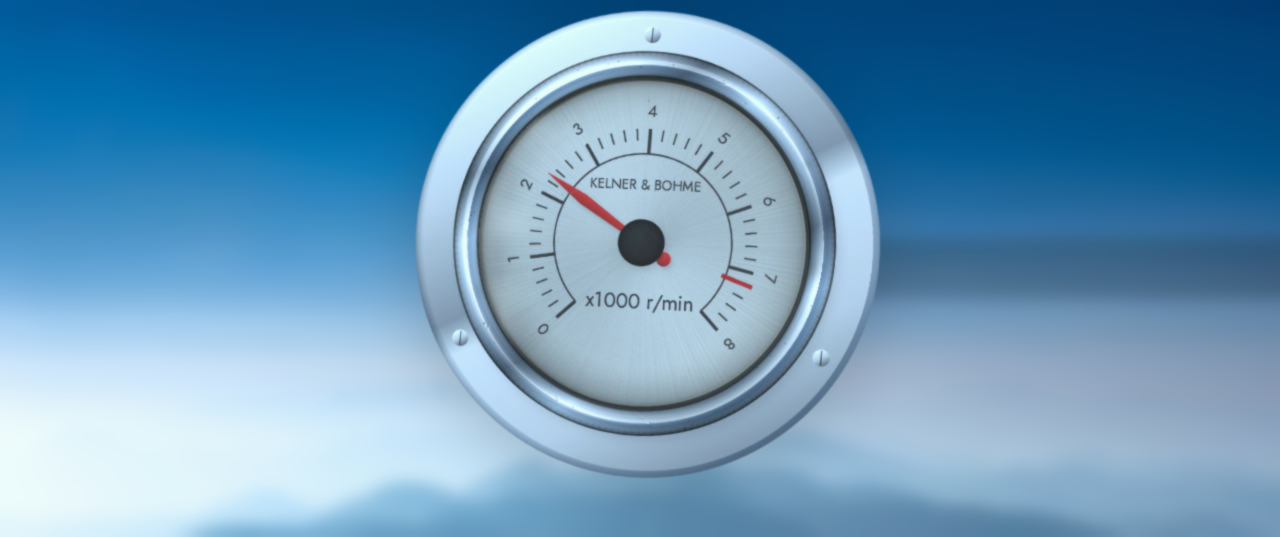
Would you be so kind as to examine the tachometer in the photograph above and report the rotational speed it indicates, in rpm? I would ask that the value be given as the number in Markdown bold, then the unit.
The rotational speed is **2300** rpm
